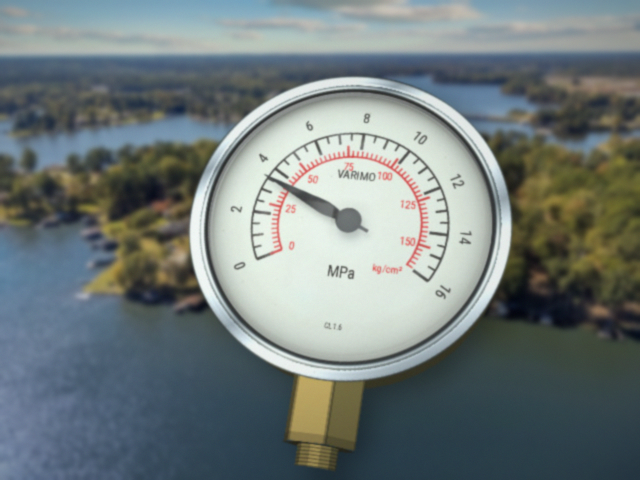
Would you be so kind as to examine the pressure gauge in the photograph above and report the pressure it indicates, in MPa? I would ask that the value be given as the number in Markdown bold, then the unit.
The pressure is **3.5** MPa
